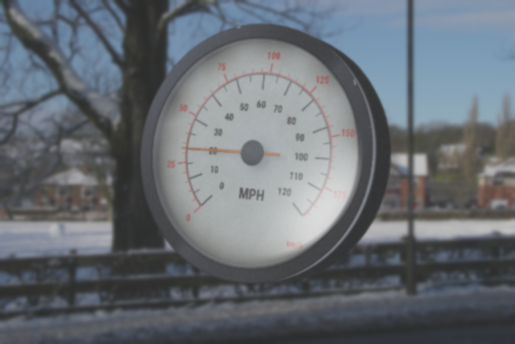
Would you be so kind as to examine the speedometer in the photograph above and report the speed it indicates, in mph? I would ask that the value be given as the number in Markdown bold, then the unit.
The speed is **20** mph
